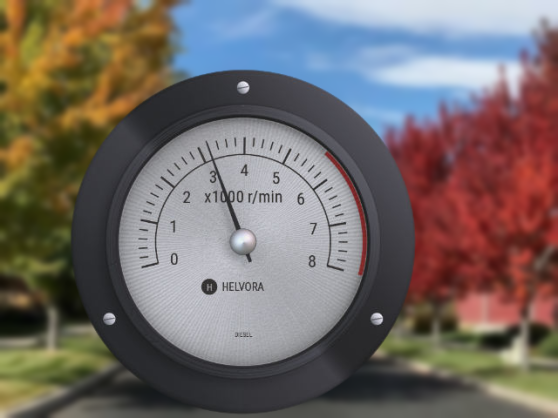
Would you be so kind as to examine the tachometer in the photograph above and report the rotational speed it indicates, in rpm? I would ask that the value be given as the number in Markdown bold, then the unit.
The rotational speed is **3200** rpm
